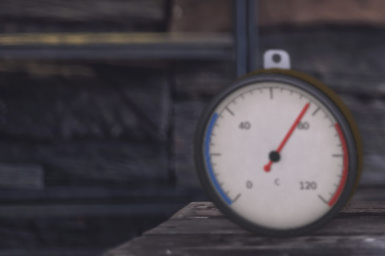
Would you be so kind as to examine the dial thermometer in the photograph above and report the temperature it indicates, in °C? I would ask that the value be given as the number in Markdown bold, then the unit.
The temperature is **76** °C
